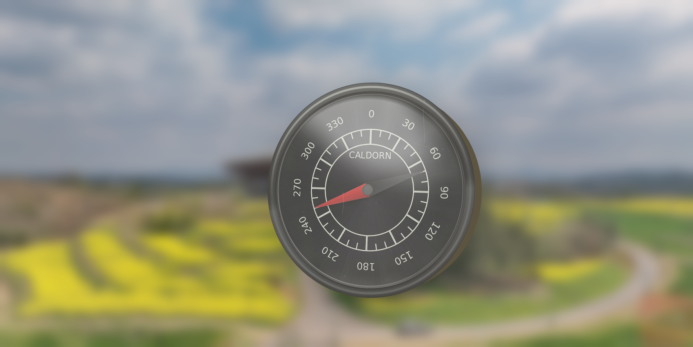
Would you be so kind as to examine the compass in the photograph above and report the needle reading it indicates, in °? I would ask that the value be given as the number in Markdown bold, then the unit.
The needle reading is **250** °
